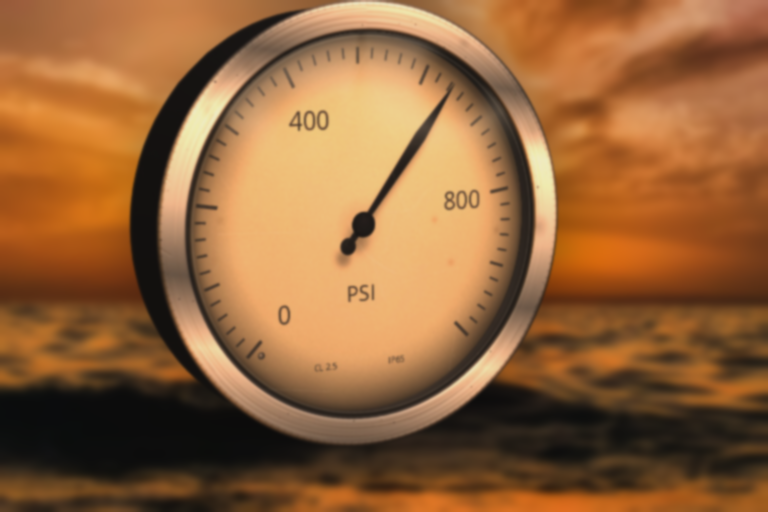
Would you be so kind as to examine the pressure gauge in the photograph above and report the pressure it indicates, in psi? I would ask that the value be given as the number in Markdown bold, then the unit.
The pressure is **640** psi
